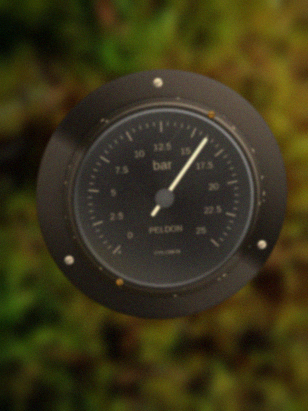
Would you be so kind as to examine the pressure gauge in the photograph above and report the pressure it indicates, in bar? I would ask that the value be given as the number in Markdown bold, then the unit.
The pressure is **16** bar
